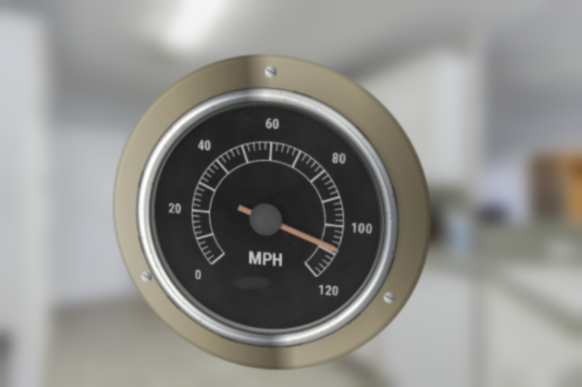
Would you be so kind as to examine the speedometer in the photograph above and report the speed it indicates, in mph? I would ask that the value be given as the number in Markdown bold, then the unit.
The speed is **108** mph
